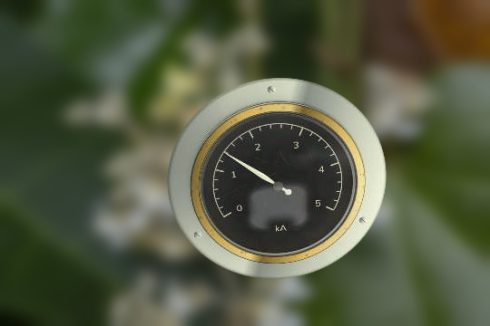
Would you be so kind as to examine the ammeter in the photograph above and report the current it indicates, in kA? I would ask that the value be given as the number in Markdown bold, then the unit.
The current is **1.4** kA
